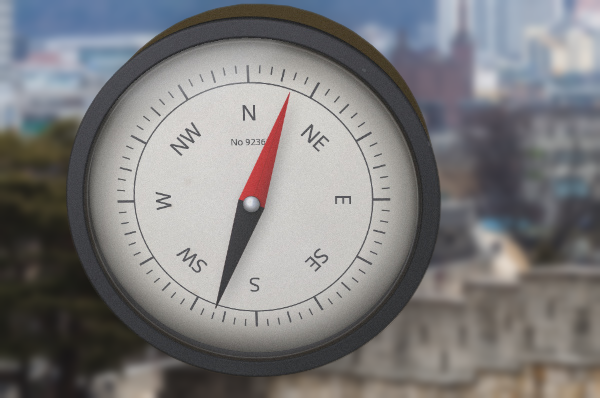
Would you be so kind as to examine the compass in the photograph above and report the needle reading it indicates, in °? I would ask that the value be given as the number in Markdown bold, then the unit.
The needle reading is **20** °
